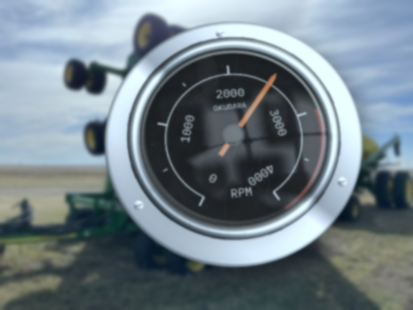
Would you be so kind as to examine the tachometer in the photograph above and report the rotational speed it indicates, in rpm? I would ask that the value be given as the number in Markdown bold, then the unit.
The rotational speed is **2500** rpm
